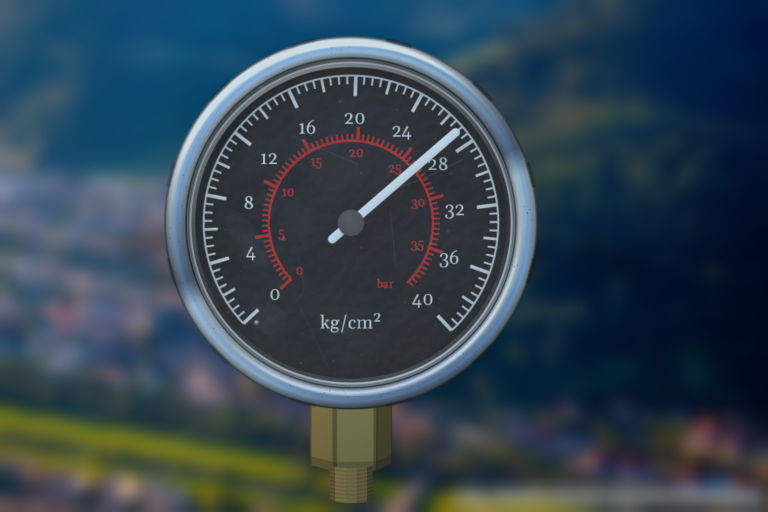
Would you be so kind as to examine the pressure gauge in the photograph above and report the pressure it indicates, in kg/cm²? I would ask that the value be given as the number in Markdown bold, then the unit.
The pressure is **27** kg/cm²
